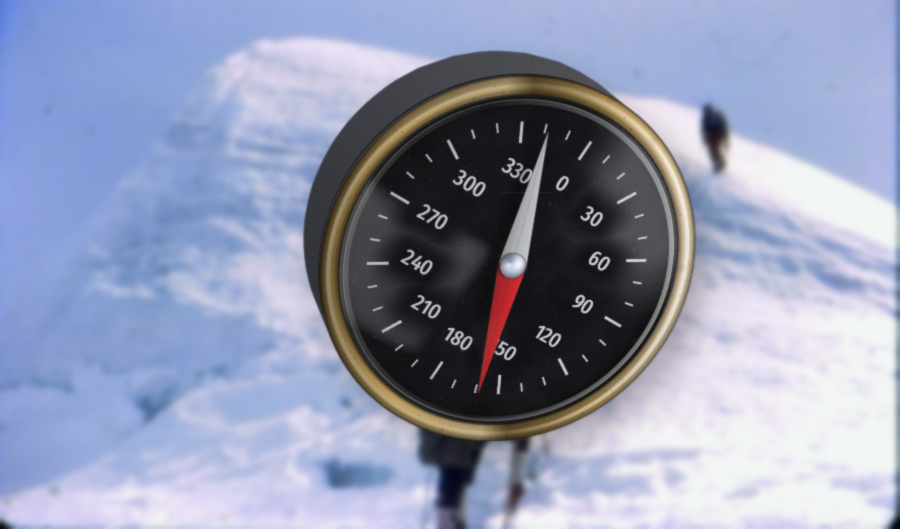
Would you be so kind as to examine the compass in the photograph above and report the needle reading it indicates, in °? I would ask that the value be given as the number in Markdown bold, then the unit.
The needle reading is **160** °
